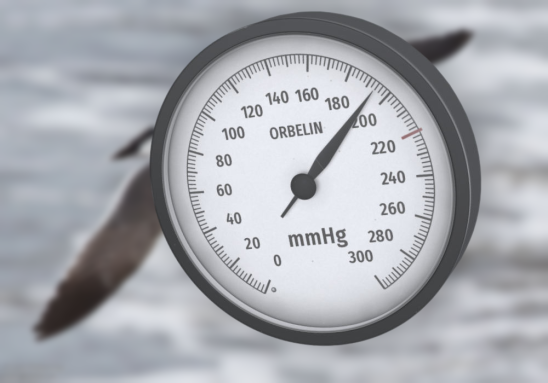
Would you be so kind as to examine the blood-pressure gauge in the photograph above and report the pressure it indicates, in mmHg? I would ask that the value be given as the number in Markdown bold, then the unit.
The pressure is **194** mmHg
